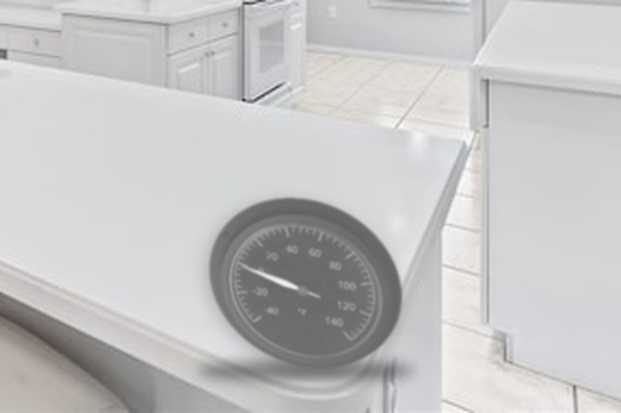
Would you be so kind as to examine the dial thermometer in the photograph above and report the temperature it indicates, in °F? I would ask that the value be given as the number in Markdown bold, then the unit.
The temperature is **0** °F
